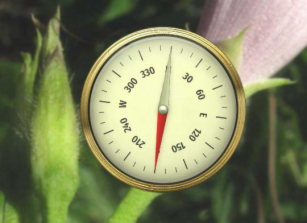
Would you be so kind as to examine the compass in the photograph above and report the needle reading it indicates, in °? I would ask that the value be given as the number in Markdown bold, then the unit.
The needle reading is **180** °
